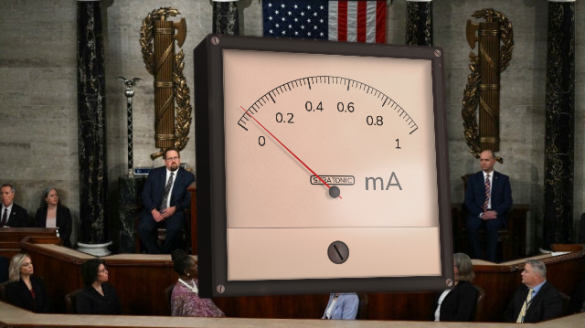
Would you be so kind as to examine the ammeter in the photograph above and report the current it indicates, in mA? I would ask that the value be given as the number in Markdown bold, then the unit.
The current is **0.06** mA
